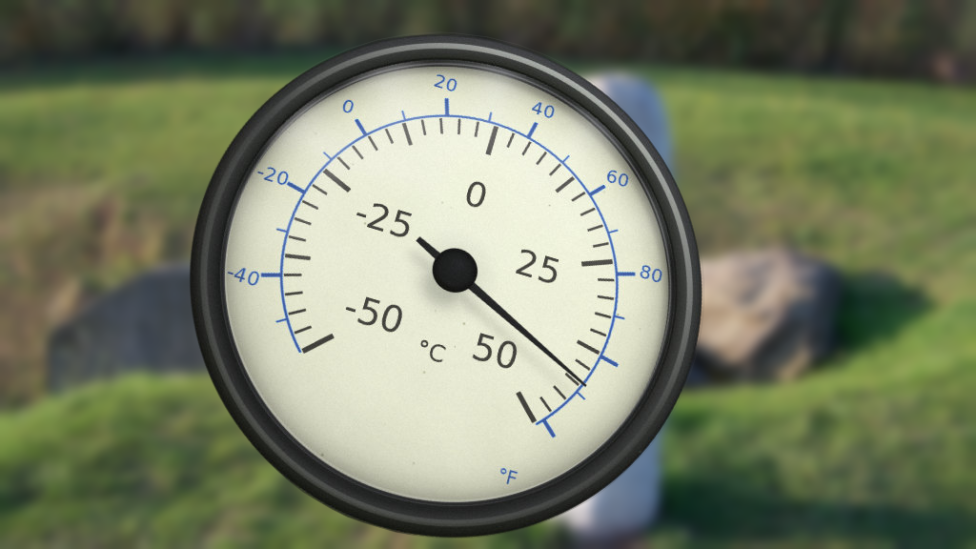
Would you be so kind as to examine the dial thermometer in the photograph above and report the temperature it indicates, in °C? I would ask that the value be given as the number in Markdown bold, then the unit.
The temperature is **42.5** °C
